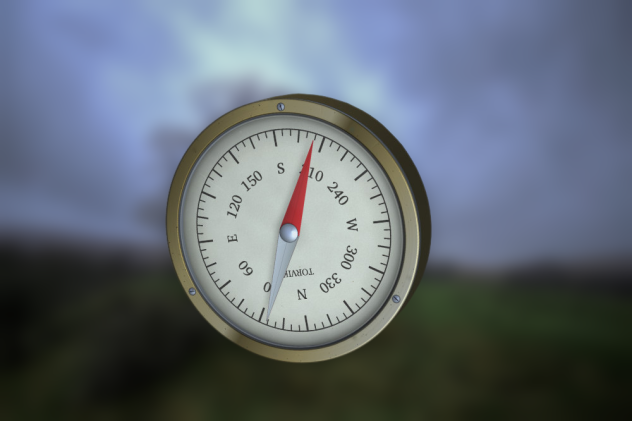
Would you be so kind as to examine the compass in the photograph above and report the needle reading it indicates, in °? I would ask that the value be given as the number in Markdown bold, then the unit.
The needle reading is **205** °
